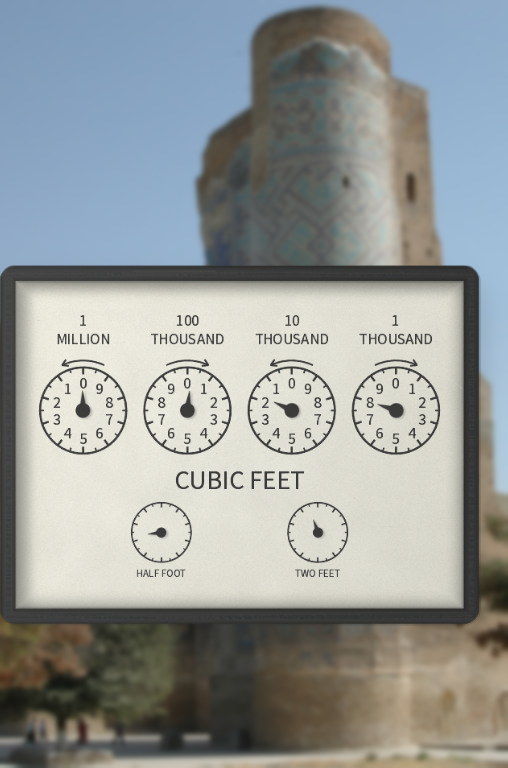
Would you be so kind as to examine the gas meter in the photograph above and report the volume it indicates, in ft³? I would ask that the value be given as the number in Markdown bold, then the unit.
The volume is **1800** ft³
